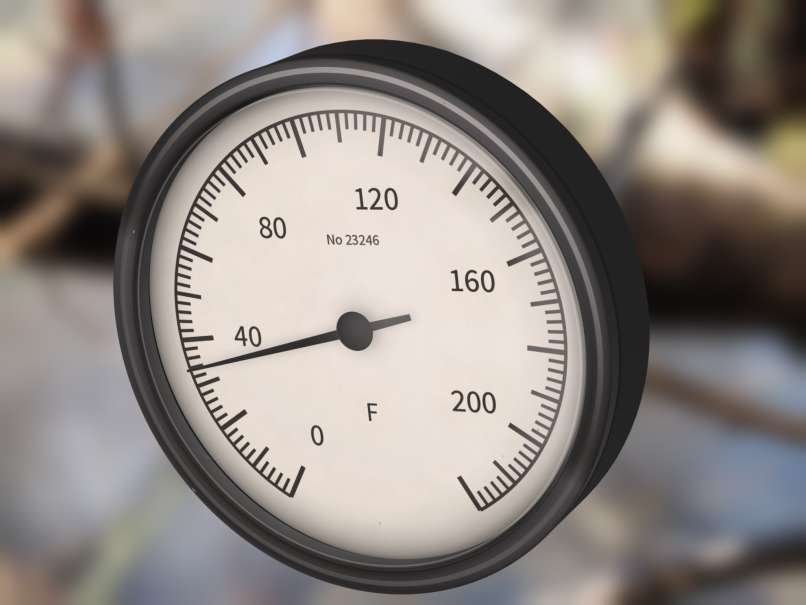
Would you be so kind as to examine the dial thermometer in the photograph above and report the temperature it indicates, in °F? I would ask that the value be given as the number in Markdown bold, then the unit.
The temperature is **34** °F
